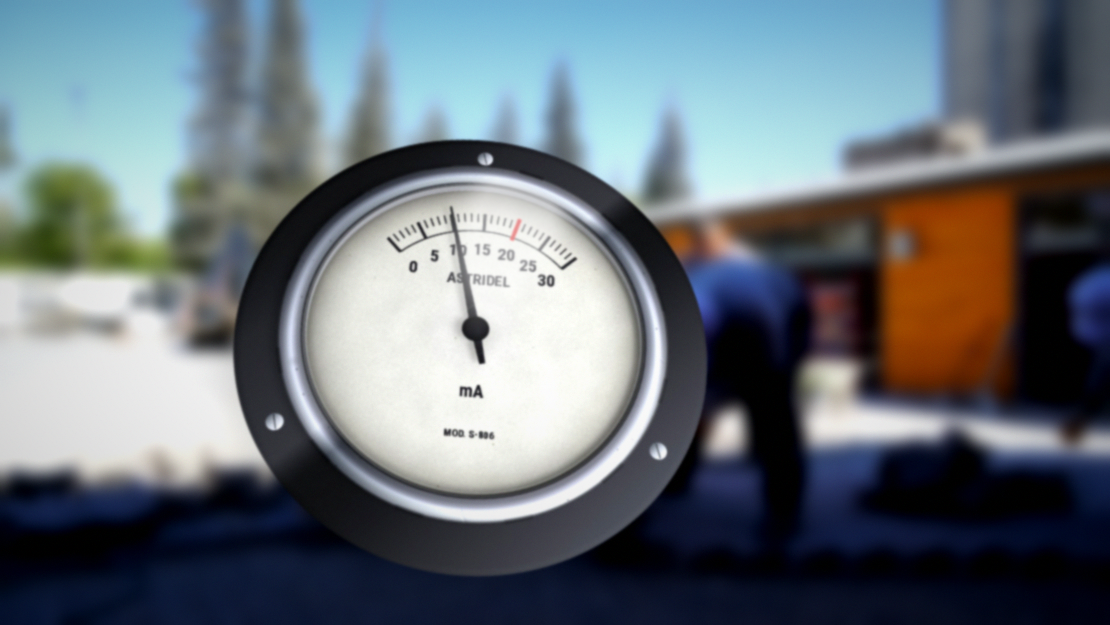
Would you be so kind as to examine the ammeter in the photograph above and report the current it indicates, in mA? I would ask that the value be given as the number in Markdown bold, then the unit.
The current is **10** mA
